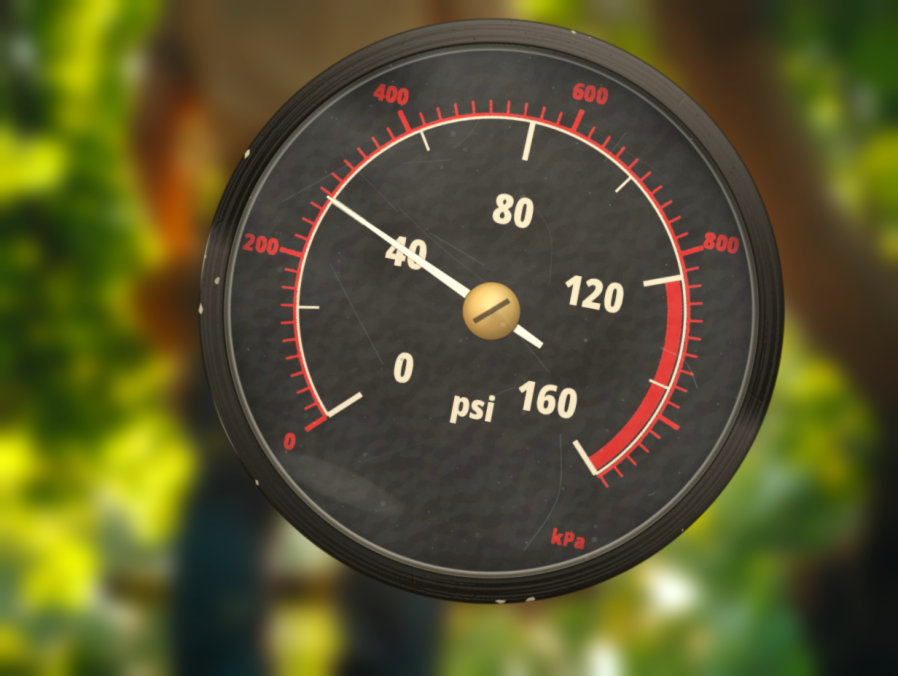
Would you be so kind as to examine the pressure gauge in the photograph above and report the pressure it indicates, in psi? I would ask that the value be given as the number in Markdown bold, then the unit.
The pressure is **40** psi
